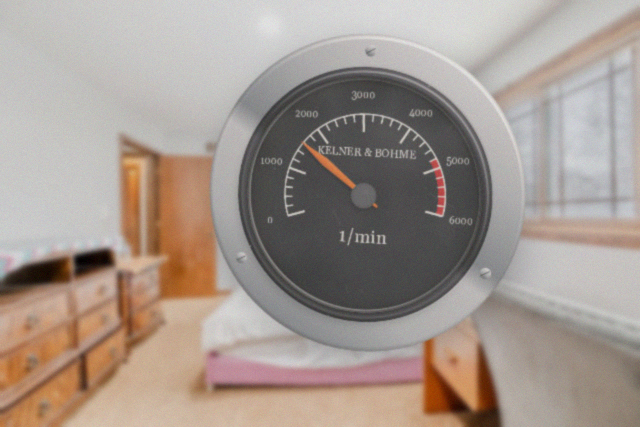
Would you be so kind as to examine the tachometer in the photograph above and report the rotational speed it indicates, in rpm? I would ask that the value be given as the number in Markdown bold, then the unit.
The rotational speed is **1600** rpm
